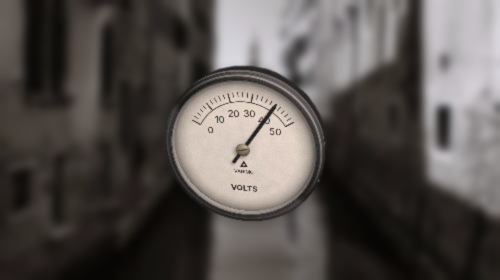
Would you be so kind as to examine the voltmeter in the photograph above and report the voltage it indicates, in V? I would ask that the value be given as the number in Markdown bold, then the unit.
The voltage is **40** V
